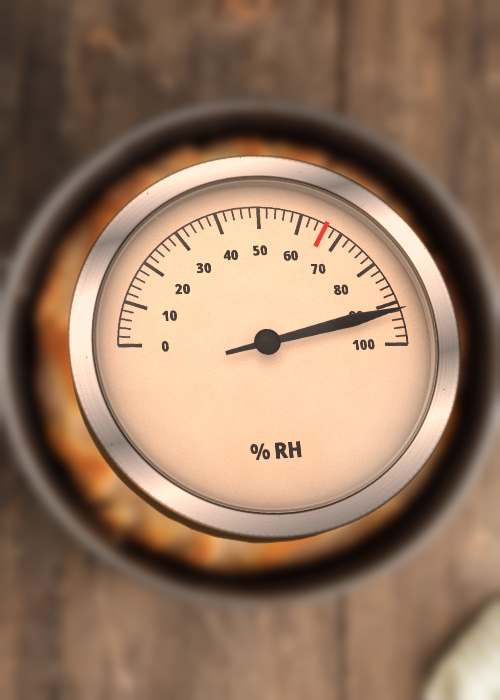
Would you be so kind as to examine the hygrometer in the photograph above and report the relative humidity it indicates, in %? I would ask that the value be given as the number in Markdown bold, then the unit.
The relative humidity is **92** %
